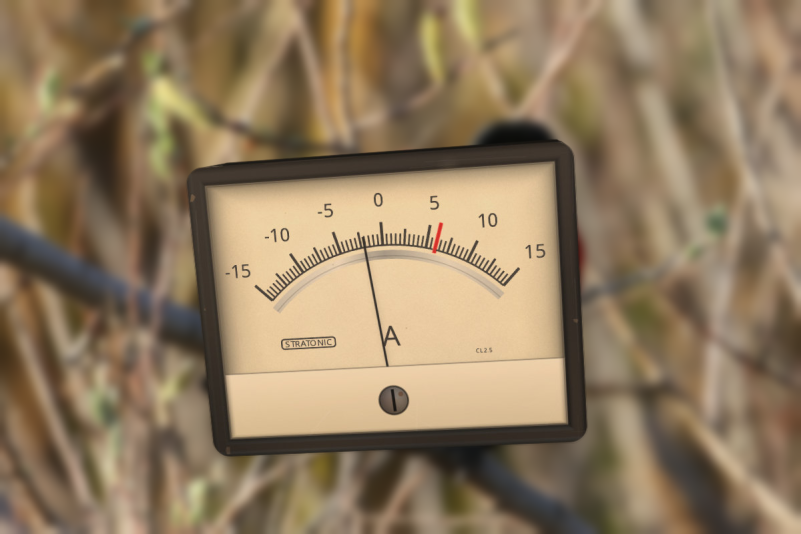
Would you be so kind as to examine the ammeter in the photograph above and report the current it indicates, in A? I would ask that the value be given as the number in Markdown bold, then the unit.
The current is **-2** A
